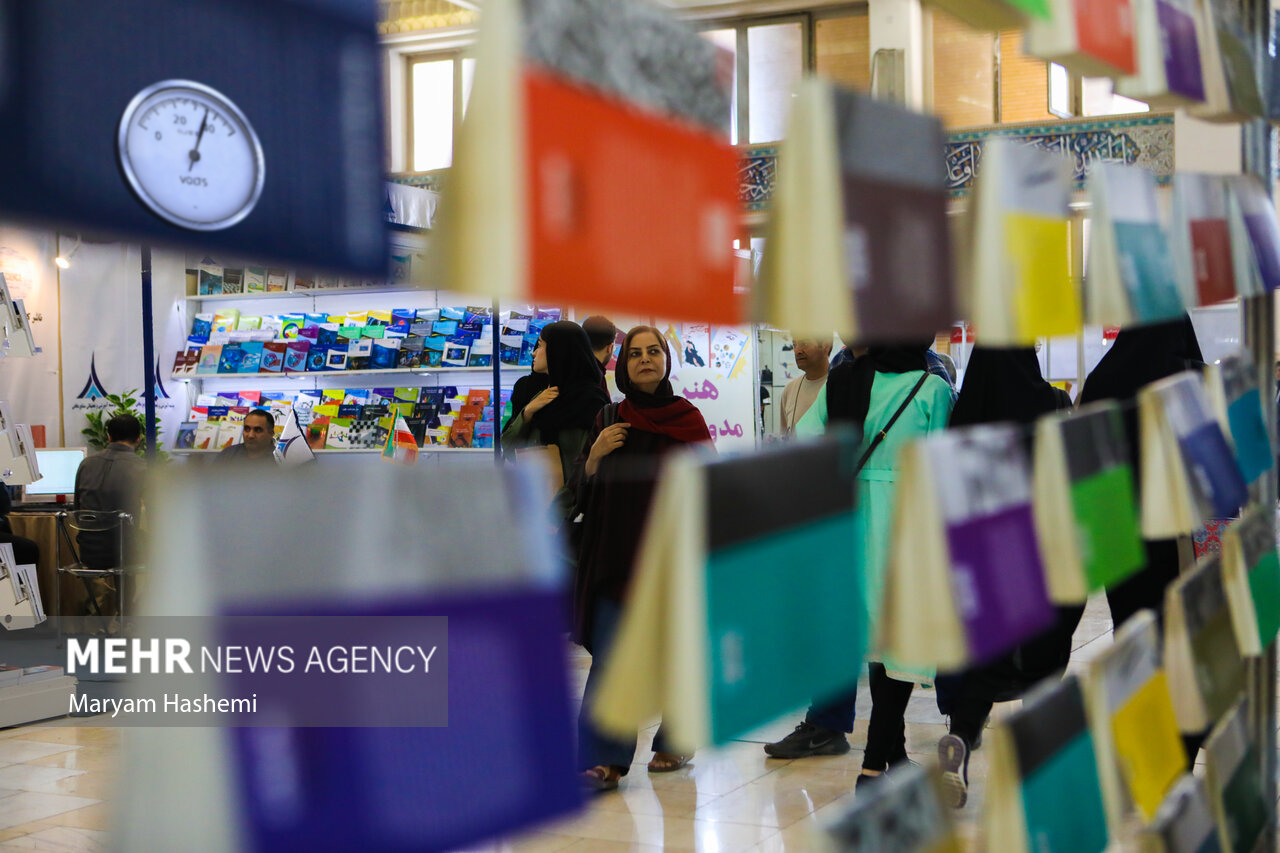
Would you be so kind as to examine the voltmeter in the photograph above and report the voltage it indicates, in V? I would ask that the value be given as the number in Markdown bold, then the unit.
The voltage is **35** V
